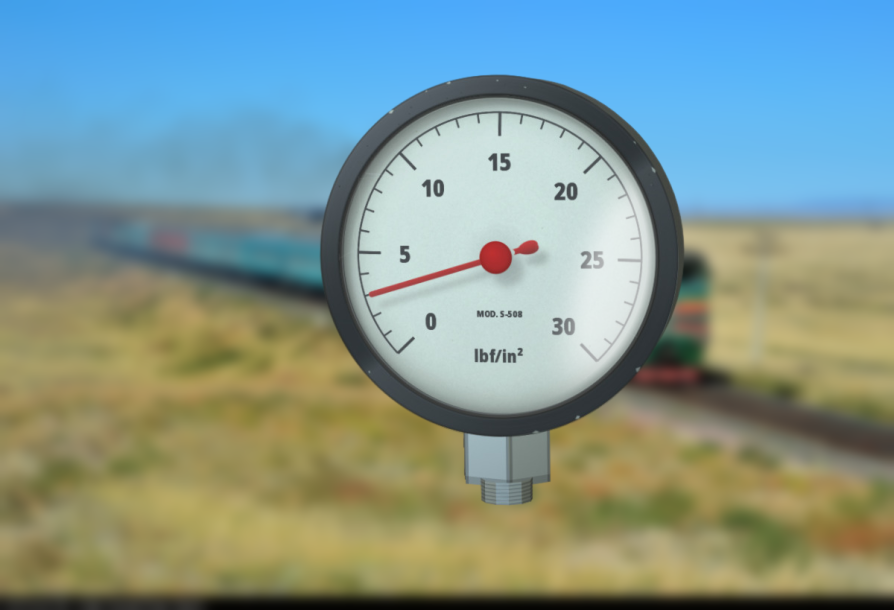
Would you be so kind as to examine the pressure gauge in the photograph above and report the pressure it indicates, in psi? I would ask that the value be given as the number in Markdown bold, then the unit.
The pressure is **3** psi
